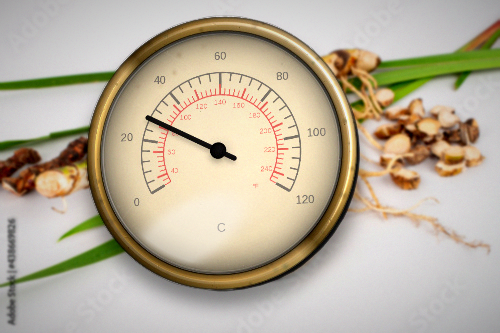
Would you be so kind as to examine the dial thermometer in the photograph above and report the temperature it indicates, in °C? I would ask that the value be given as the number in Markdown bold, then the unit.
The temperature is **28** °C
